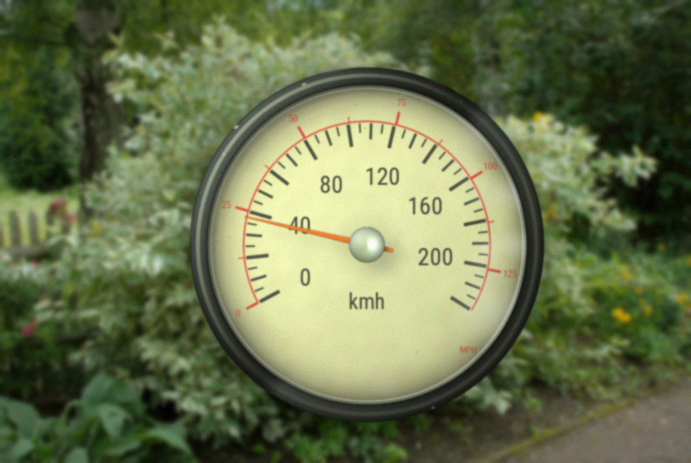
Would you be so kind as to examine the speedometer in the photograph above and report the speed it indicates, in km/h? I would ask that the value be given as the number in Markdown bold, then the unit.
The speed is **37.5** km/h
